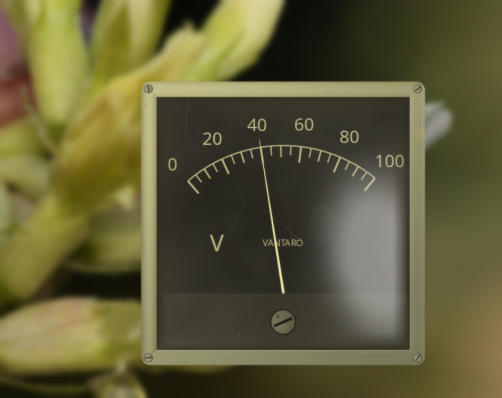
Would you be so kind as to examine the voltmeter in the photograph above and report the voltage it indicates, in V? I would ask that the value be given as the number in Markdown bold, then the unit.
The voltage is **40** V
